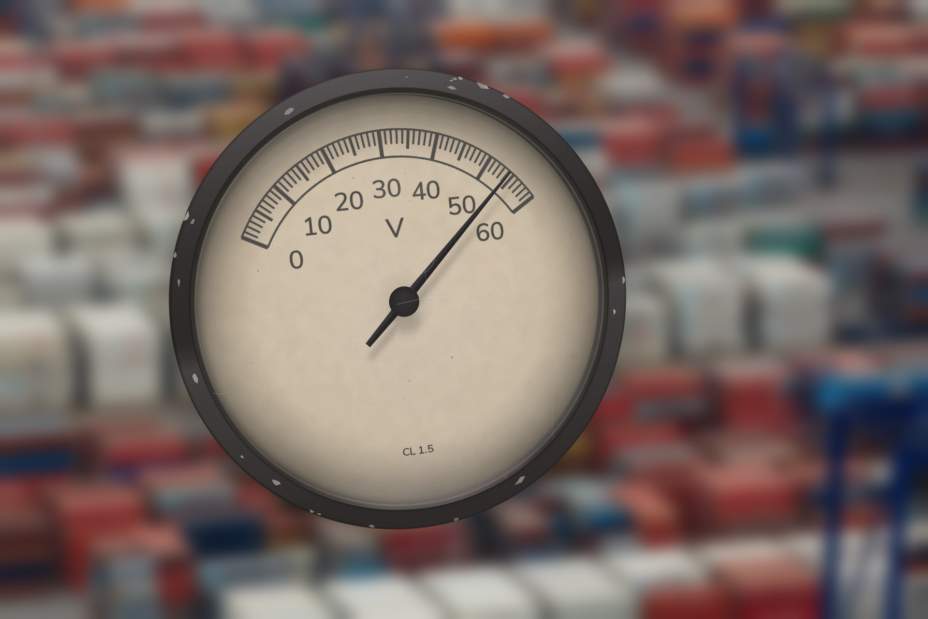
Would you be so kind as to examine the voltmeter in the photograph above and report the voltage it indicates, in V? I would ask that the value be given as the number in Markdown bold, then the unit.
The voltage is **54** V
